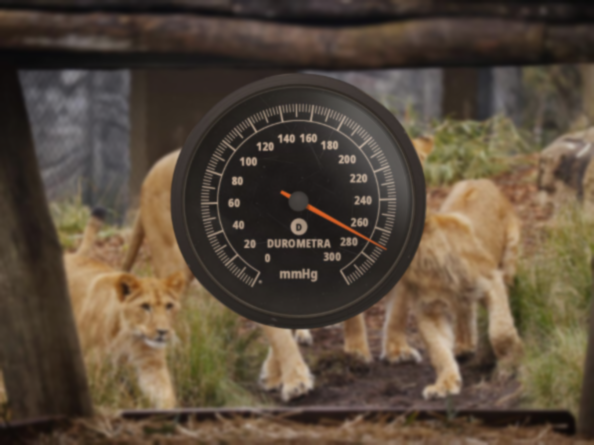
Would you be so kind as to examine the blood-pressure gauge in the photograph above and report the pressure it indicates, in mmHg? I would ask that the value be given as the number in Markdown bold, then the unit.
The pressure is **270** mmHg
